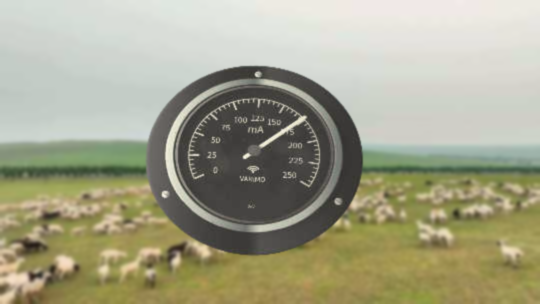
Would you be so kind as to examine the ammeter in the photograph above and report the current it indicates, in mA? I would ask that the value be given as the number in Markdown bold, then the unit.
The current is **175** mA
